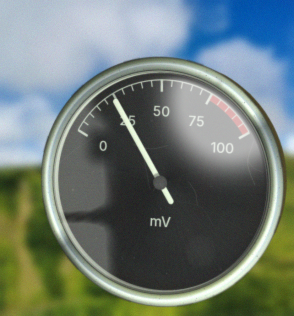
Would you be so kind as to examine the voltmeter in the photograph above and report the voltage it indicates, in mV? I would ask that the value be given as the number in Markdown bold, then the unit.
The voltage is **25** mV
